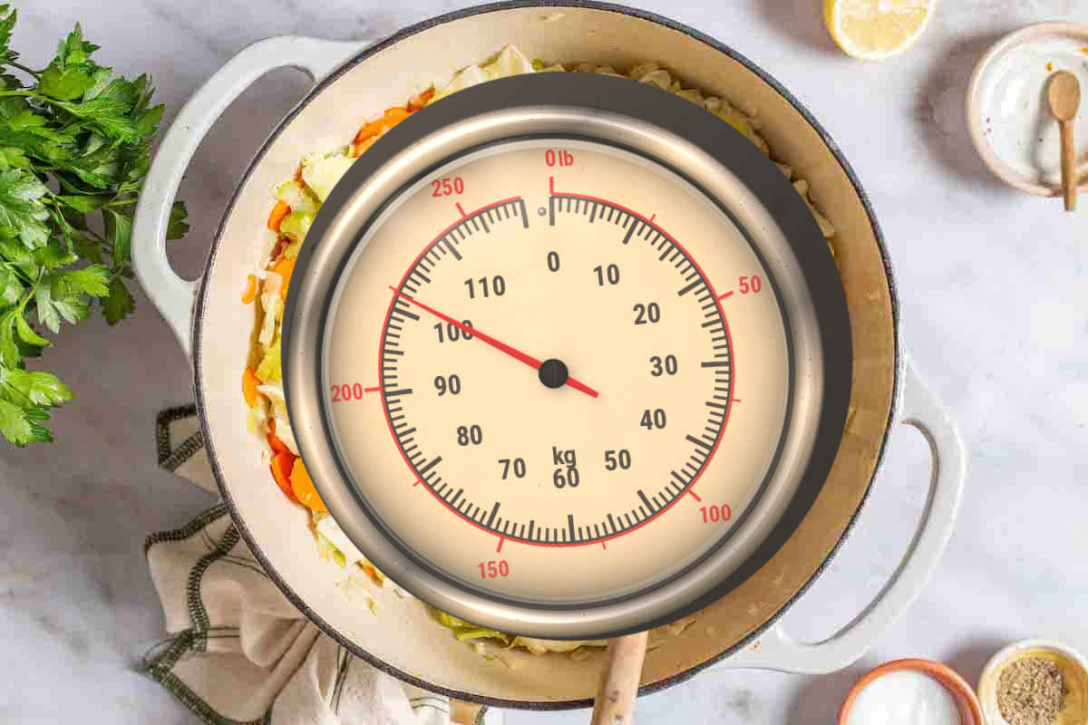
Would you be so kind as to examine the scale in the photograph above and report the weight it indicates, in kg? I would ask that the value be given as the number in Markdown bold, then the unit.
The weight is **102** kg
